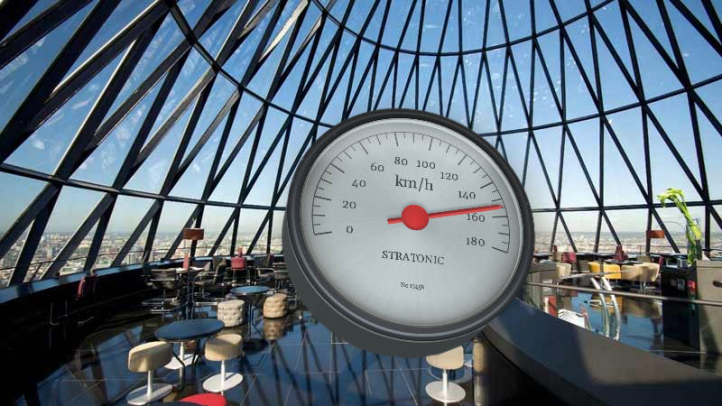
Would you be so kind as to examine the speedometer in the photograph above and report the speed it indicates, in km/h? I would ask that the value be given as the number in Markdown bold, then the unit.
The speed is **155** km/h
